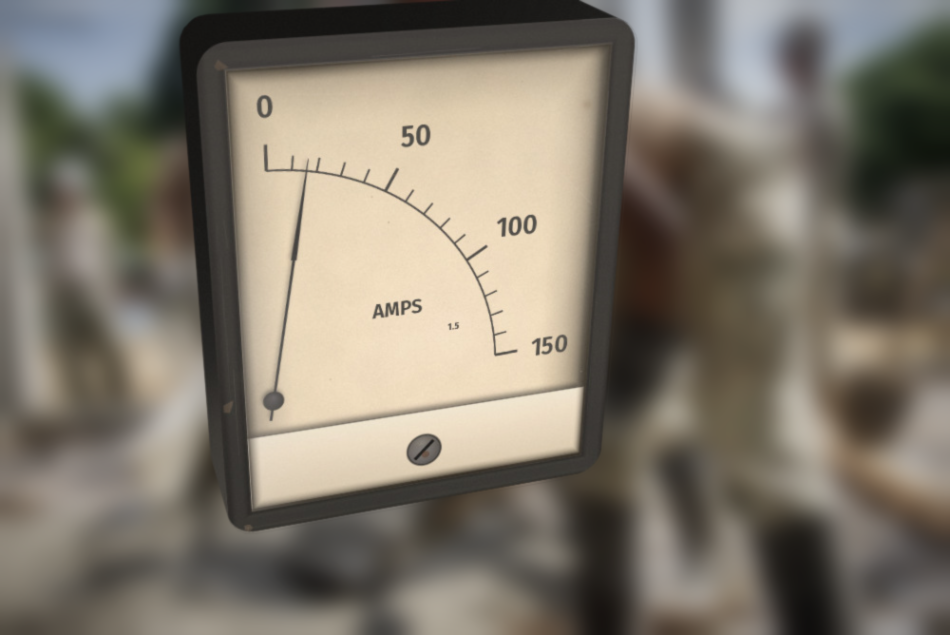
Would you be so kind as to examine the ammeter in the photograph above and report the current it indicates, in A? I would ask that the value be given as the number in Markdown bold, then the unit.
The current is **15** A
